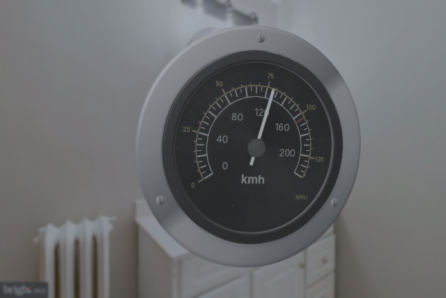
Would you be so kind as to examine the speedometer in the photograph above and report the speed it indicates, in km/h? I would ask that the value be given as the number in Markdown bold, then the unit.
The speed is **125** km/h
